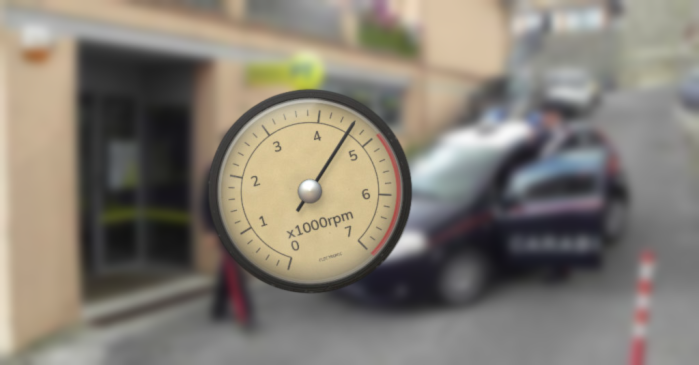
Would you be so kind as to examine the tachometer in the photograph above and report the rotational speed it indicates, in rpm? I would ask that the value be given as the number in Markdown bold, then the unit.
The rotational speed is **4600** rpm
